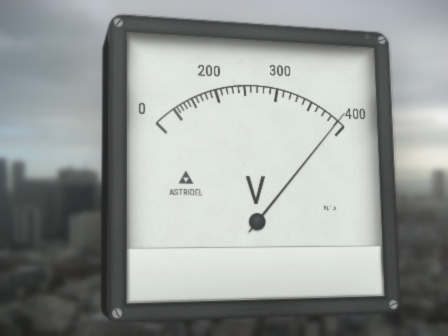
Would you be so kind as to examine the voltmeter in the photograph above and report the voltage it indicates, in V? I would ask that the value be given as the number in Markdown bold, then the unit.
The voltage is **390** V
